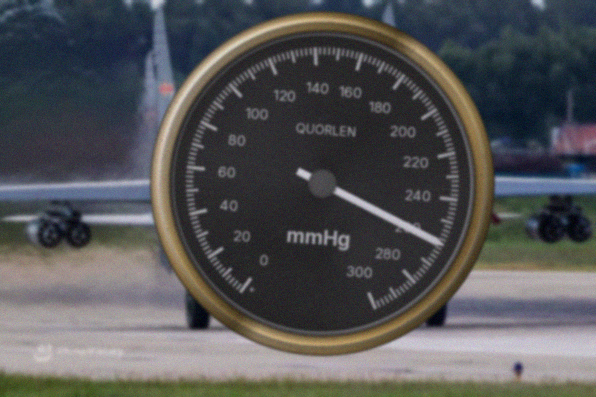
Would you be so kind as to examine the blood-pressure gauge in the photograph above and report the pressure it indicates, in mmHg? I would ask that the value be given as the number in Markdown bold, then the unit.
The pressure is **260** mmHg
